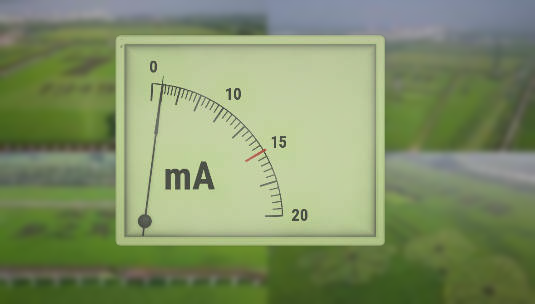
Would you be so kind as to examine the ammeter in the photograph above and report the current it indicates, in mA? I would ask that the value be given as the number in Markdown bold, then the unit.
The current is **2.5** mA
